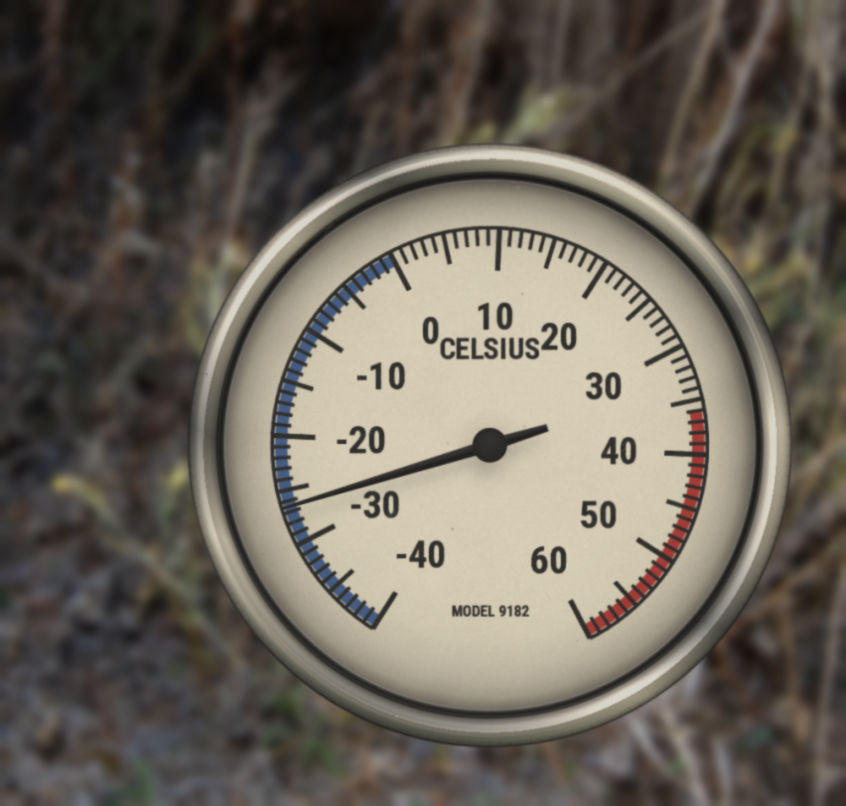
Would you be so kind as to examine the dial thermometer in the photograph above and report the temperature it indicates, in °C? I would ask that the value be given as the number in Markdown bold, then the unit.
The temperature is **-26.5** °C
